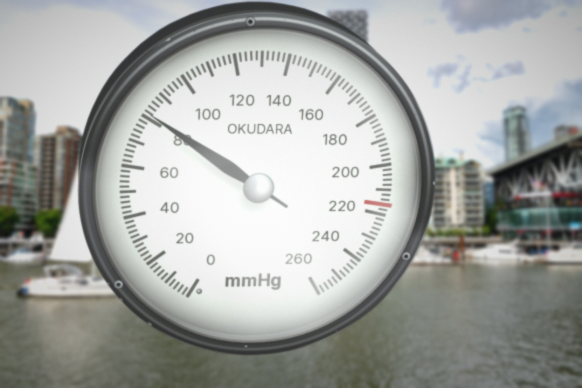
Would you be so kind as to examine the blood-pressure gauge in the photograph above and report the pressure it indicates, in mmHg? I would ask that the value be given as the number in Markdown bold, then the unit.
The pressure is **82** mmHg
